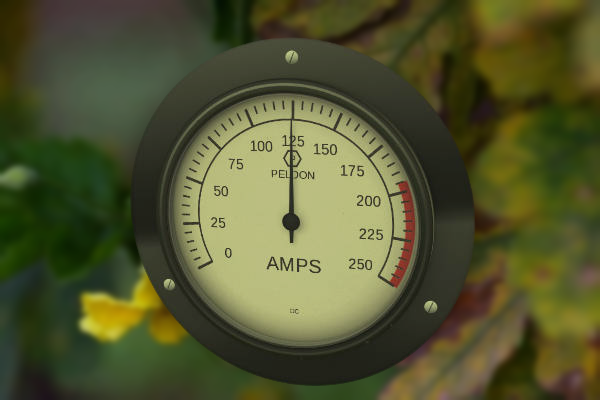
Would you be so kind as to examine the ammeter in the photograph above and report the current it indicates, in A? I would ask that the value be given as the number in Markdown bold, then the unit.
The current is **125** A
